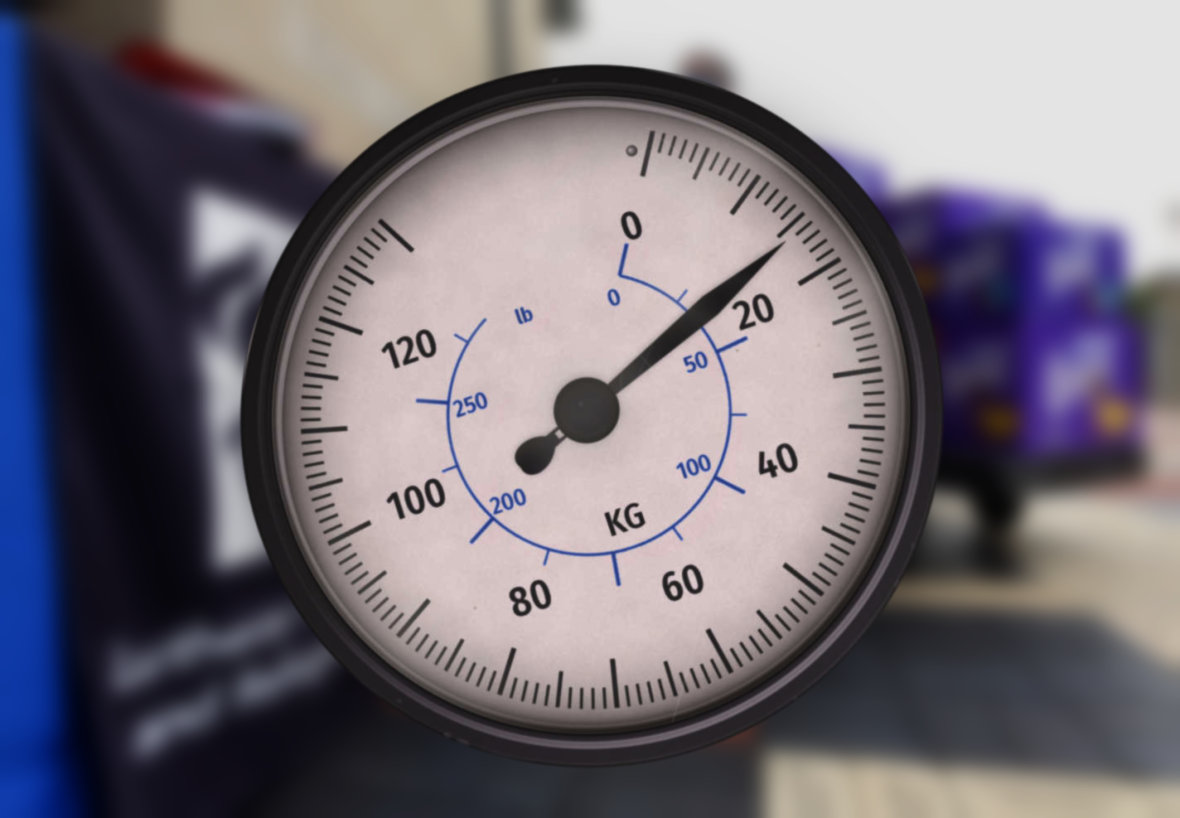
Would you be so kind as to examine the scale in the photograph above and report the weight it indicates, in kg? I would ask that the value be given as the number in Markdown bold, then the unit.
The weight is **16** kg
